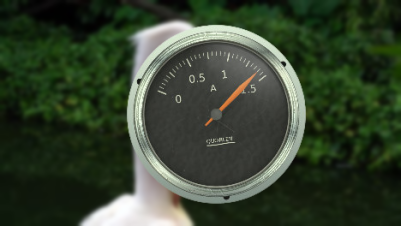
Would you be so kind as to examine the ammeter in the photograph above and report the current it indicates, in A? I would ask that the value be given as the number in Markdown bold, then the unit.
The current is **1.4** A
